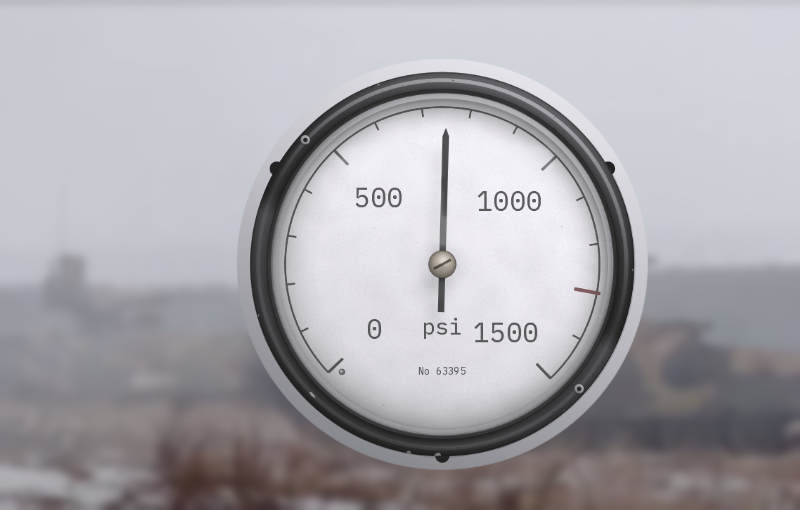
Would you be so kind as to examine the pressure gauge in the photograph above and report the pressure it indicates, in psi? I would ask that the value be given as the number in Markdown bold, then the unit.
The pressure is **750** psi
